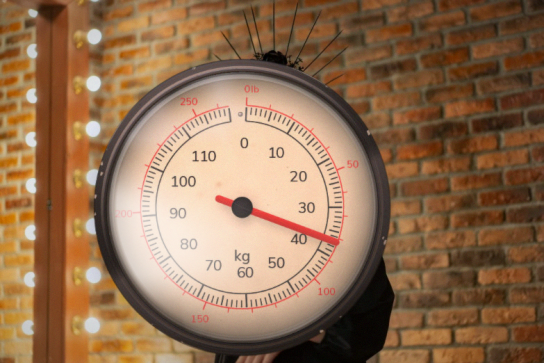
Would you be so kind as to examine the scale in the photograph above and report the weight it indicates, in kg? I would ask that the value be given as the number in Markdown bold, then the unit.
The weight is **37** kg
